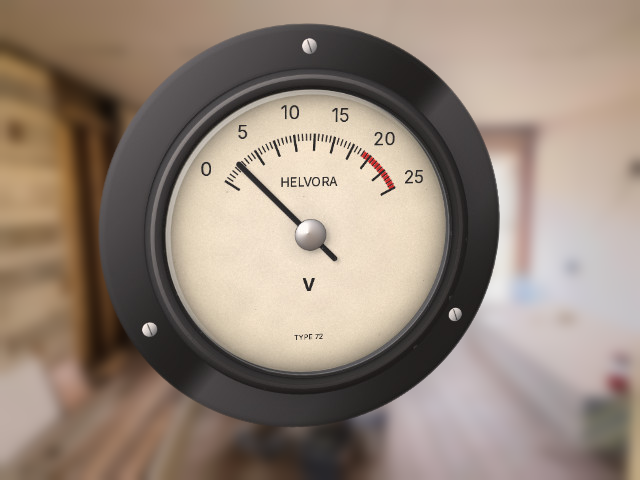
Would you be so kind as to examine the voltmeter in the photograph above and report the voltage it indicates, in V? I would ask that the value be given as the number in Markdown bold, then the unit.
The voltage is **2.5** V
